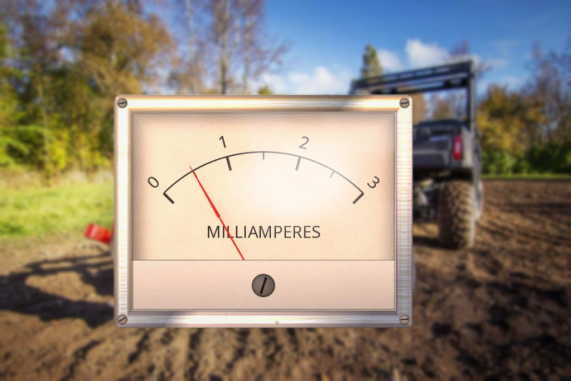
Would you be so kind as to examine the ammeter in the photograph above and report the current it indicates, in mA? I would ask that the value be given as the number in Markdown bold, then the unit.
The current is **0.5** mA
